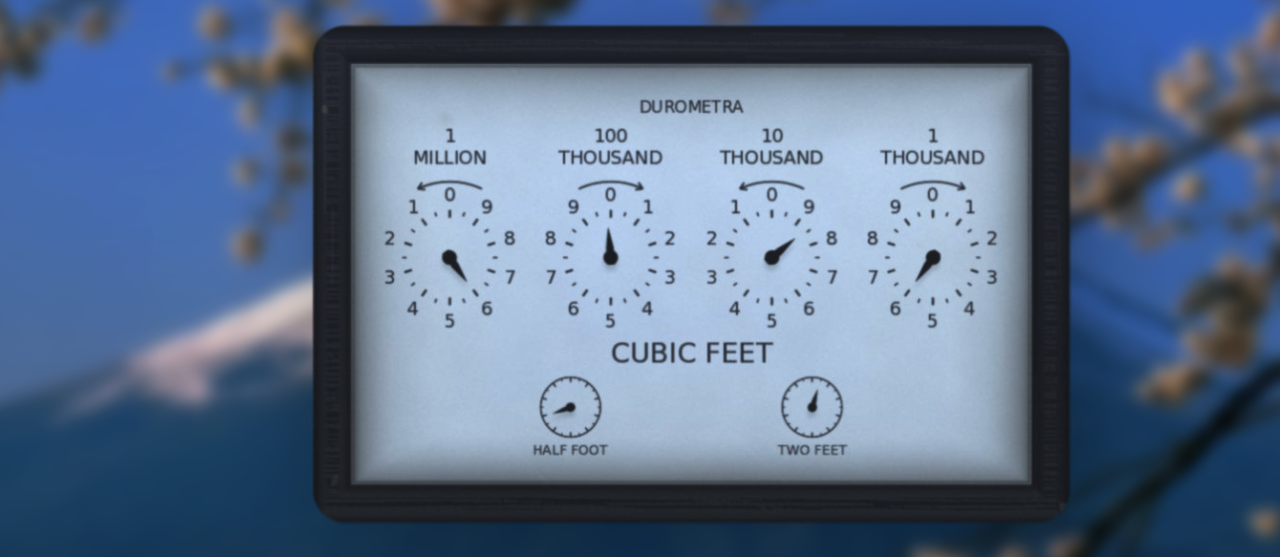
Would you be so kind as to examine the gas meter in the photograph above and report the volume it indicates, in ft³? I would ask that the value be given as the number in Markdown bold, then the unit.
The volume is **598600** ft³
